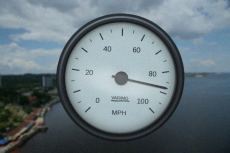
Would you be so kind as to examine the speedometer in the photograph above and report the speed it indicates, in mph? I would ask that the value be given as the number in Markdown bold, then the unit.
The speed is **87.5** mph
